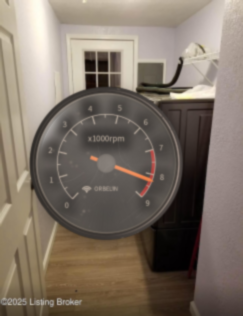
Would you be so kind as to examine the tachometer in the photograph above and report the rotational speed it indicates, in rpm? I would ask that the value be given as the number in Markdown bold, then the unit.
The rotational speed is **8250** rpm
